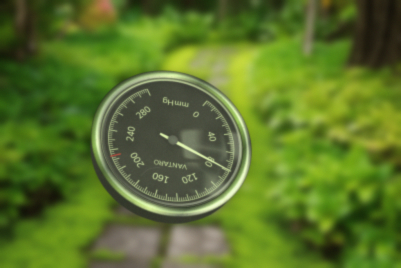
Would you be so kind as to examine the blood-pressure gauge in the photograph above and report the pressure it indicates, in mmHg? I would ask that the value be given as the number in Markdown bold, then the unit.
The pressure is **80** mmHg
